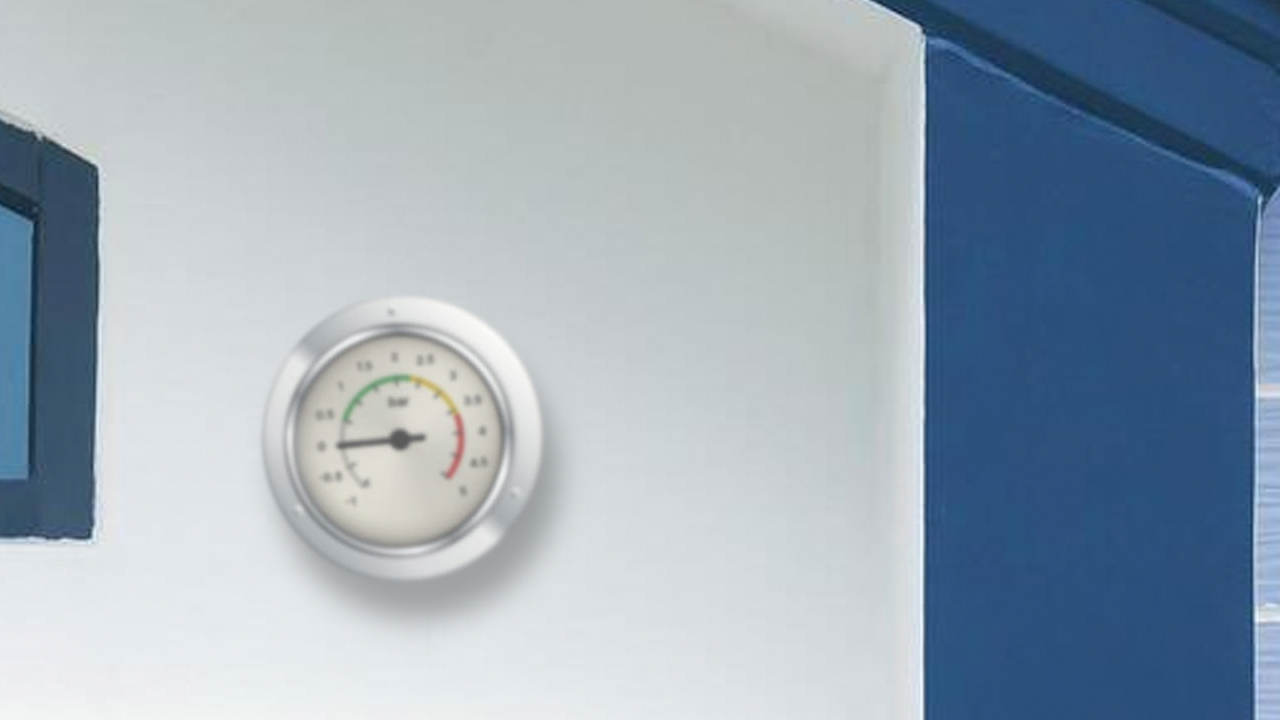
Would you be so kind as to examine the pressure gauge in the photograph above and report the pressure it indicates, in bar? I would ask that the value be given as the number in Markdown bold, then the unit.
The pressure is **0** bar
